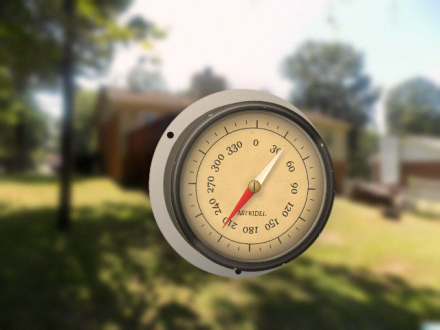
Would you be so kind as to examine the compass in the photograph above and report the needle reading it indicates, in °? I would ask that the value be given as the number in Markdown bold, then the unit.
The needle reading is **215** °
